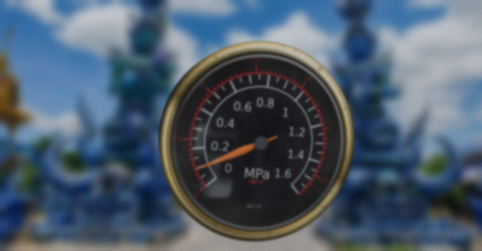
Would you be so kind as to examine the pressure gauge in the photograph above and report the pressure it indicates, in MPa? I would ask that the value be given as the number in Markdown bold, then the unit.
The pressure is **0.1** MPa
